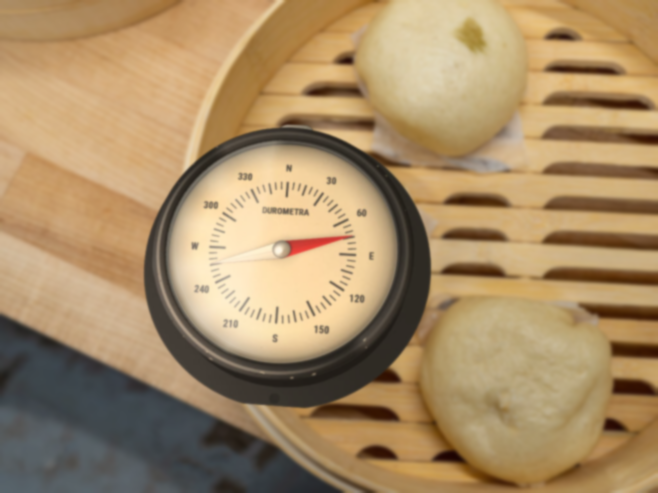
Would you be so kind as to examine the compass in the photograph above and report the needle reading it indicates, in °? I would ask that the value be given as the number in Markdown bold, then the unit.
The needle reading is **75** °
